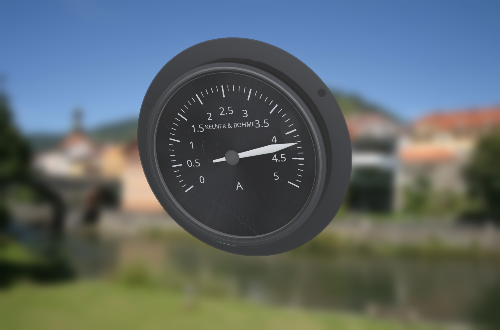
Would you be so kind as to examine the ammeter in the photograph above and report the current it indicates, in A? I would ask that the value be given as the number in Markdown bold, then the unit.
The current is **4.2** A
